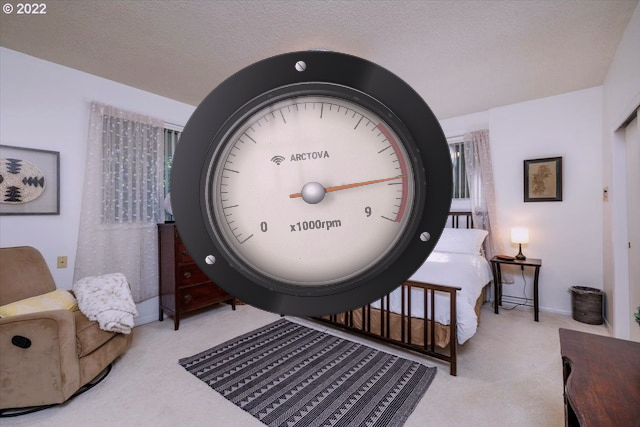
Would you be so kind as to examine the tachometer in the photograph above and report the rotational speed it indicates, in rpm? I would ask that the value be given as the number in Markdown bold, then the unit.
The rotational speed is **7800** rpm
